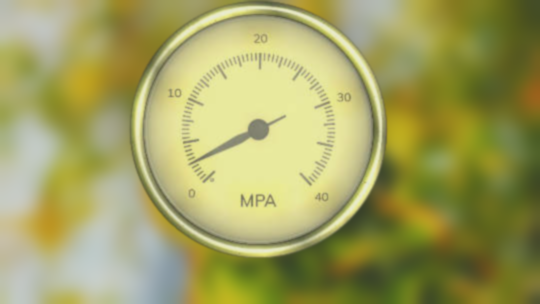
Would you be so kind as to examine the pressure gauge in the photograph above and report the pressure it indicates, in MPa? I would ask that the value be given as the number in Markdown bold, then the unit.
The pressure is **2.5** MPa
